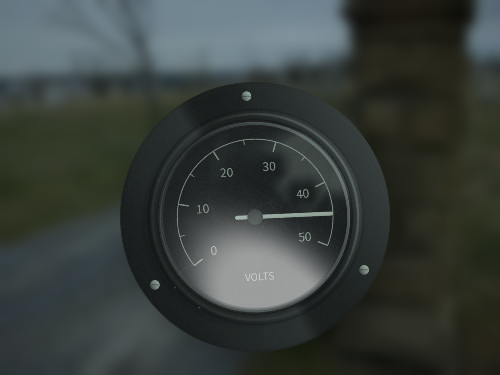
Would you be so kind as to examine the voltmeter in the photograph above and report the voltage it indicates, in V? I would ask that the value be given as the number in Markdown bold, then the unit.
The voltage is **45** V
